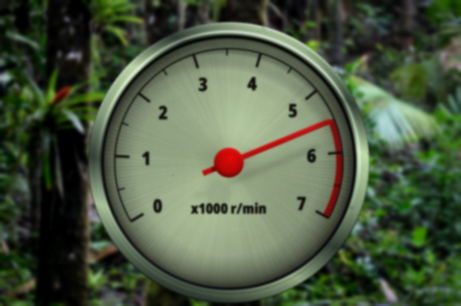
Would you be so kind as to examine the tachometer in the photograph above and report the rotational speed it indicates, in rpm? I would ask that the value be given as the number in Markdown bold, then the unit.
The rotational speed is **5500** rpm
